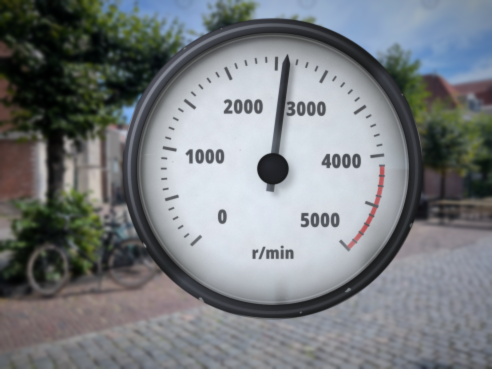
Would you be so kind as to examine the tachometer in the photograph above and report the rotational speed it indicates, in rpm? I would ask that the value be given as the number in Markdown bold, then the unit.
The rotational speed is **2600** rpm
